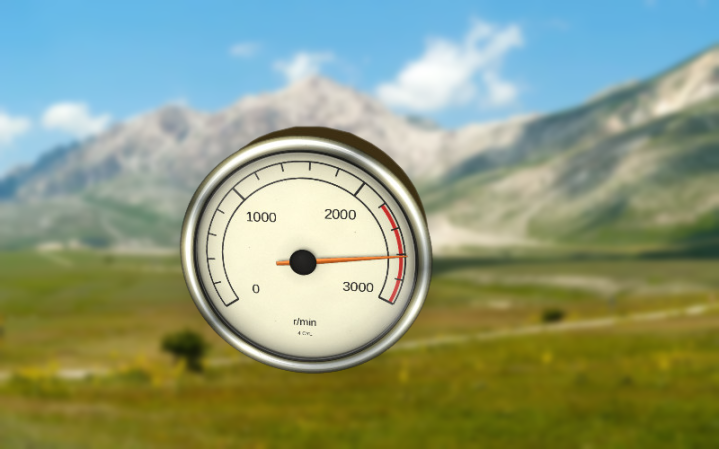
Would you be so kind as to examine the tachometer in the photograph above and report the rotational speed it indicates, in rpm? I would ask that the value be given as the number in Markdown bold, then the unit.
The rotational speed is **2600** rpm
